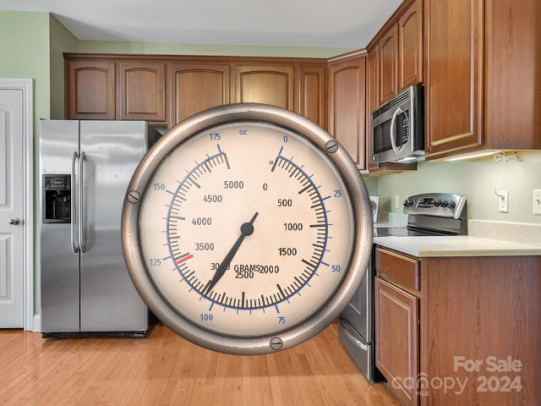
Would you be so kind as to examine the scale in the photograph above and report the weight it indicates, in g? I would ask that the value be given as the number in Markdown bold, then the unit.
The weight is **2950** g
